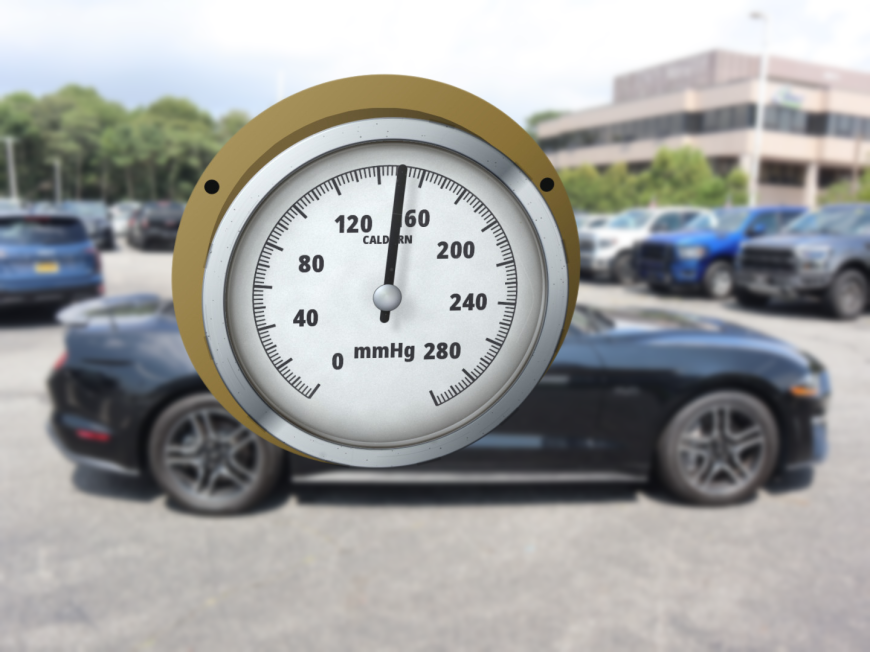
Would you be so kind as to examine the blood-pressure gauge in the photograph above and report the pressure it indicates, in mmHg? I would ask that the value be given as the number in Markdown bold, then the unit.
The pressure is **150** mmHg
